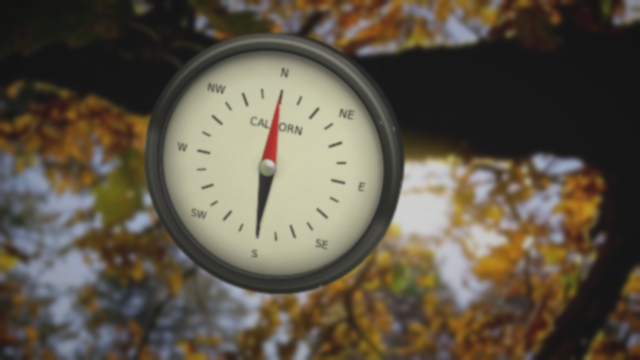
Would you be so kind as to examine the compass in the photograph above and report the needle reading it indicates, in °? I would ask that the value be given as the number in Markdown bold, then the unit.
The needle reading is **0** °
